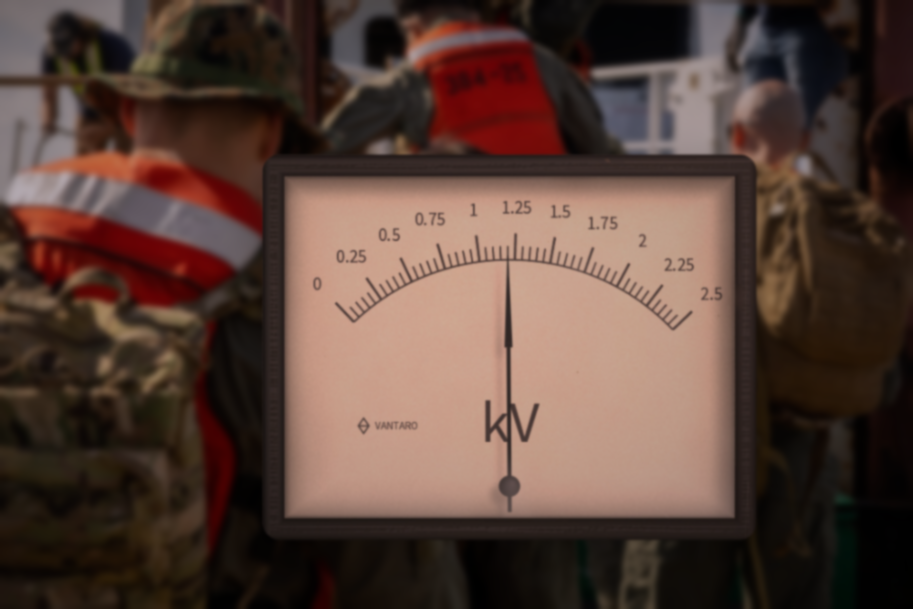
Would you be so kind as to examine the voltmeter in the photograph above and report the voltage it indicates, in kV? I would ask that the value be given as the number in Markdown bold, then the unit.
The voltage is **1.2** kV
